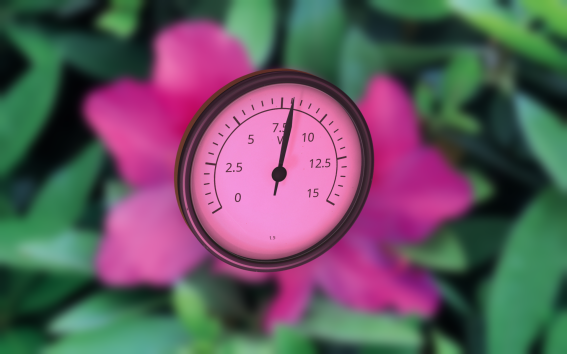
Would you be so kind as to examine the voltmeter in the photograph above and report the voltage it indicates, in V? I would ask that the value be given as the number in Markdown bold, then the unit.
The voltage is **8** V
